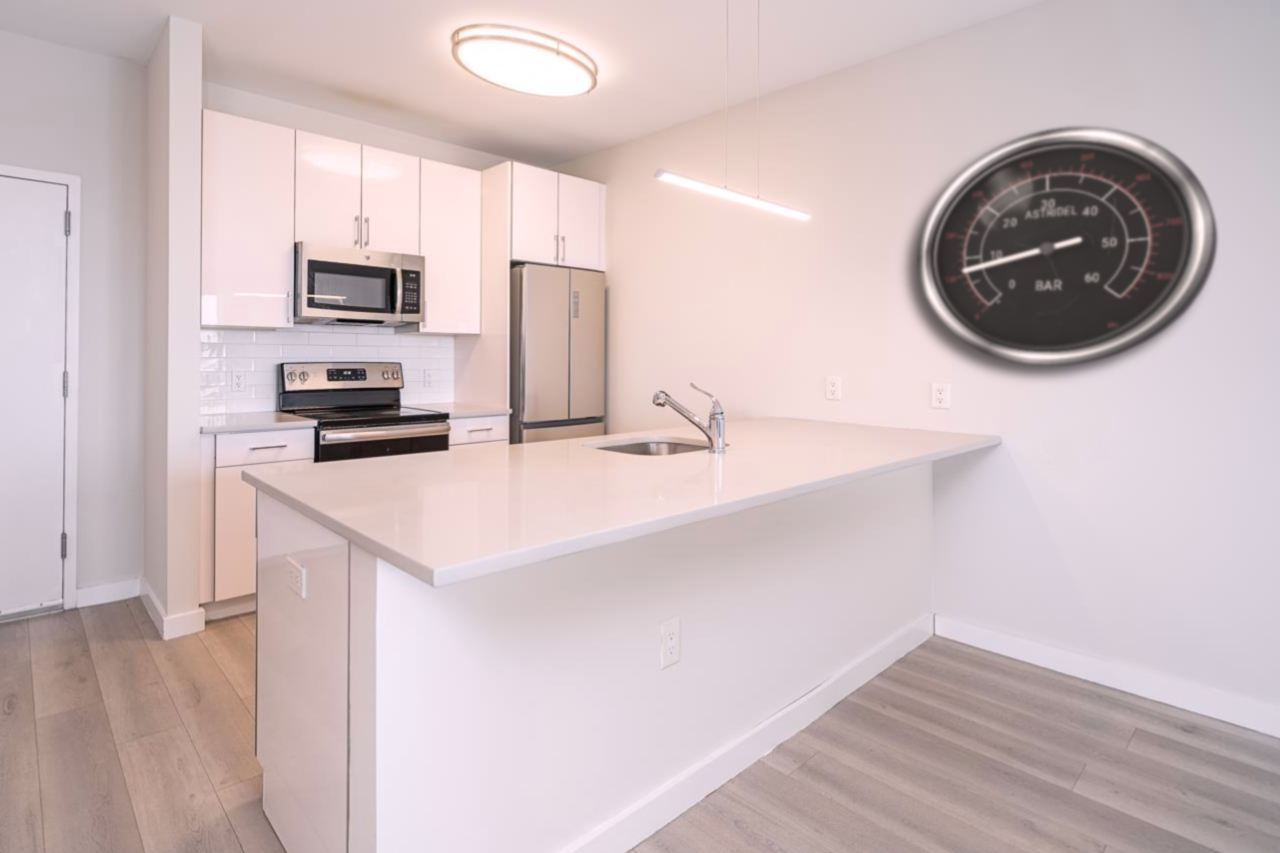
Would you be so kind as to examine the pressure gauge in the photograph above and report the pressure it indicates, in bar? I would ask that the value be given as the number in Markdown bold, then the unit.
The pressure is **7.5** bar
